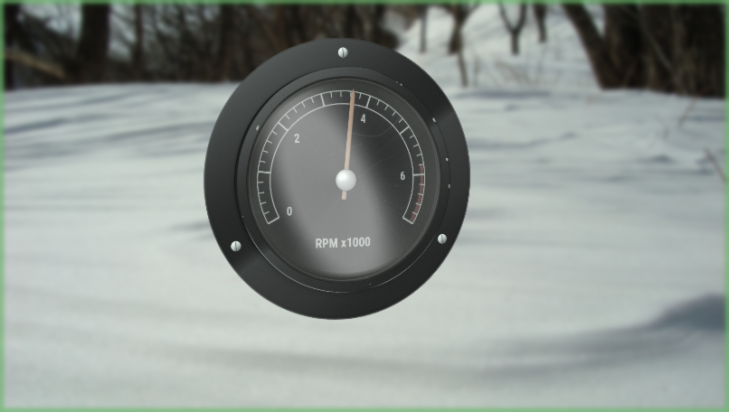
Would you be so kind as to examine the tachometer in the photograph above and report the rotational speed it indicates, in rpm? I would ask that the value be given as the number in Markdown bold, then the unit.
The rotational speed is **3600** rpm
